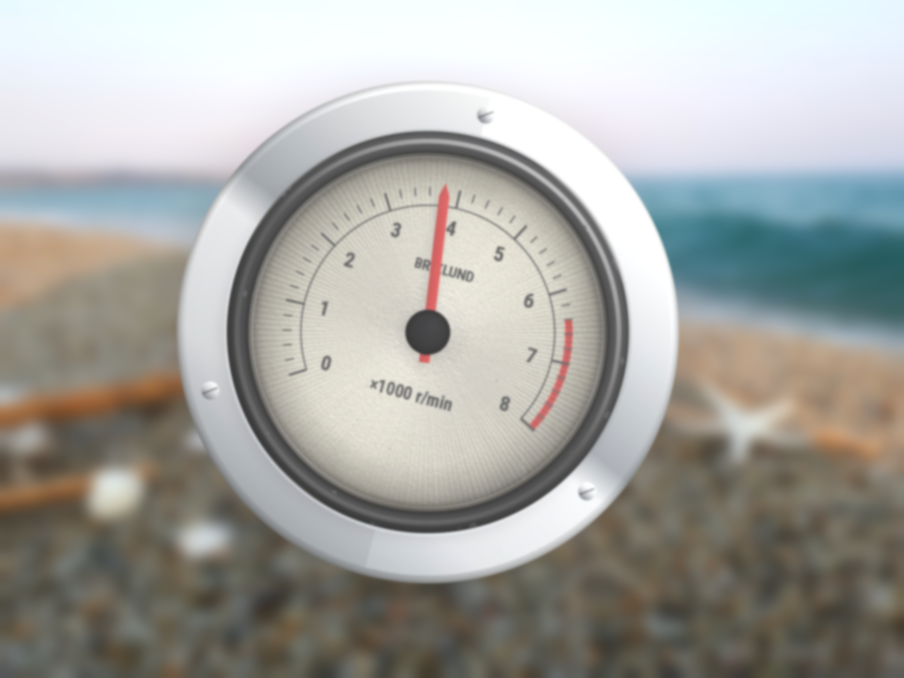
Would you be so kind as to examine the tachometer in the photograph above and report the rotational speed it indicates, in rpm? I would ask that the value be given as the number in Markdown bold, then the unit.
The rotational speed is **3800** rpm
